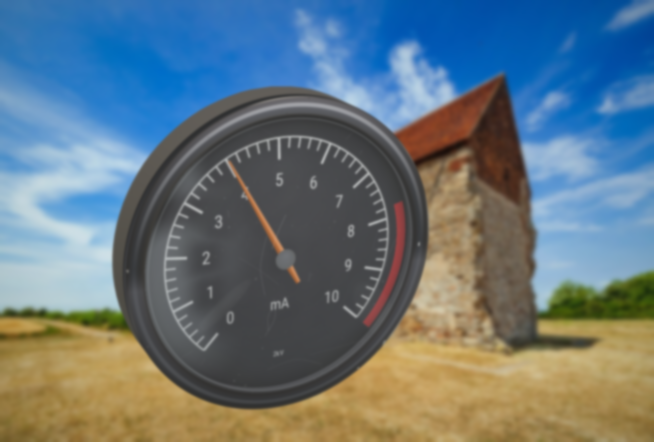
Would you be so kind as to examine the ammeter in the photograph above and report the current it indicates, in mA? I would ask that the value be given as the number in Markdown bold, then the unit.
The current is **4** mA
